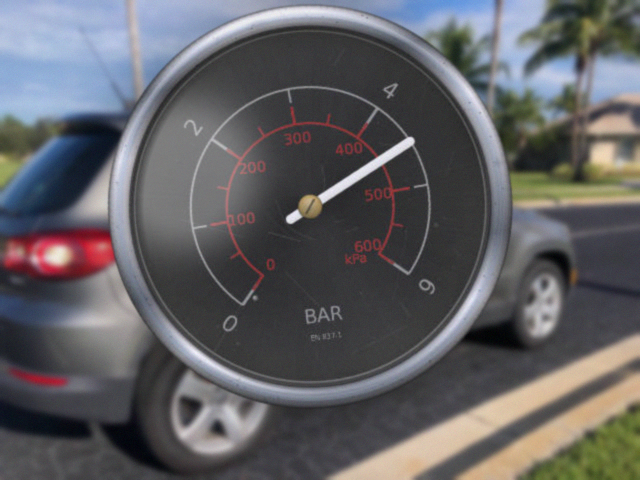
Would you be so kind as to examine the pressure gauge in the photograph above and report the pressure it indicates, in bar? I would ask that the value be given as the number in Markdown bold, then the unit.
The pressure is **4.5** bar
